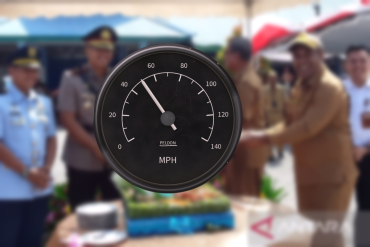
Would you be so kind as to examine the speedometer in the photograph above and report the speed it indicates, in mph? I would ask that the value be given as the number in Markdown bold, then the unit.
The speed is **50** mph
